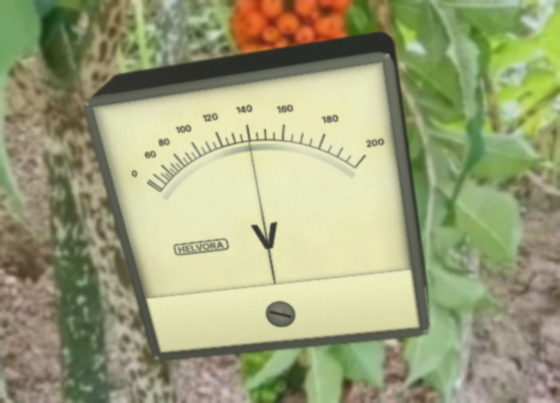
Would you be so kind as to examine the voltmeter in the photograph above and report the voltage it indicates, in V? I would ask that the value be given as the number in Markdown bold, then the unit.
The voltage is **140** V
